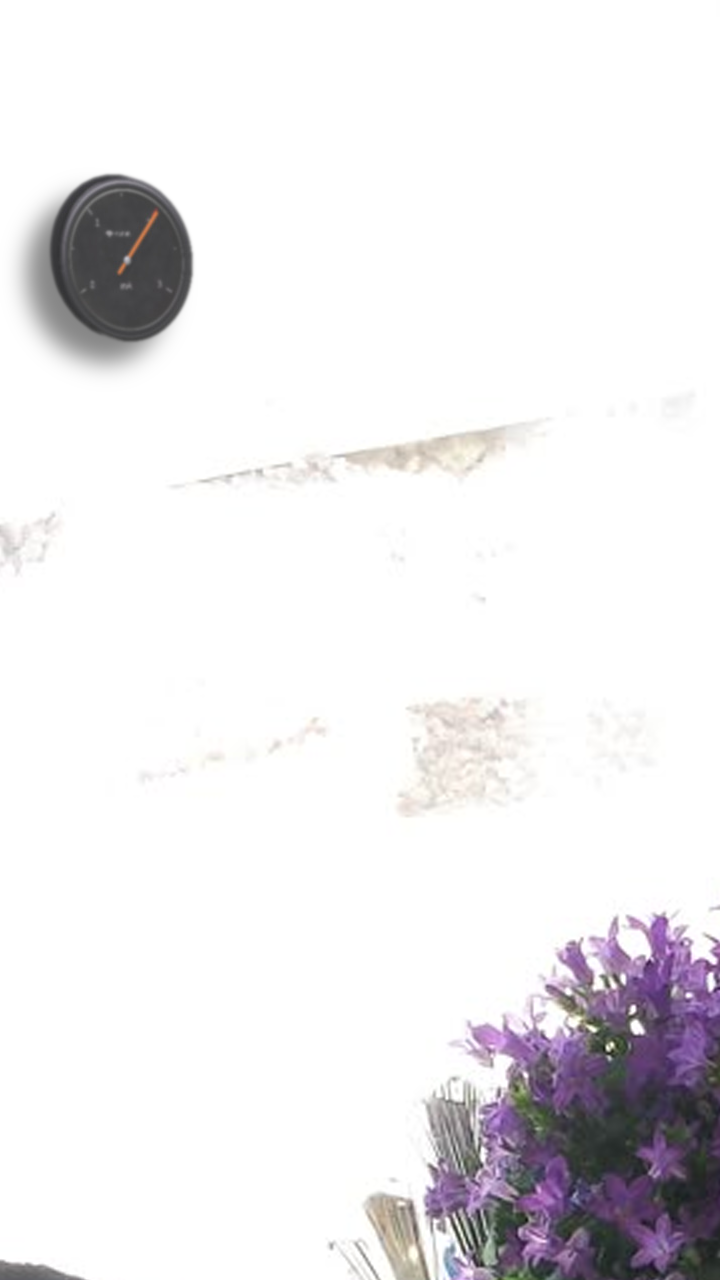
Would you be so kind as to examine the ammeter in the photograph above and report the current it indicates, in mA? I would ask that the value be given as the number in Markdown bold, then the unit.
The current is **2** mA
